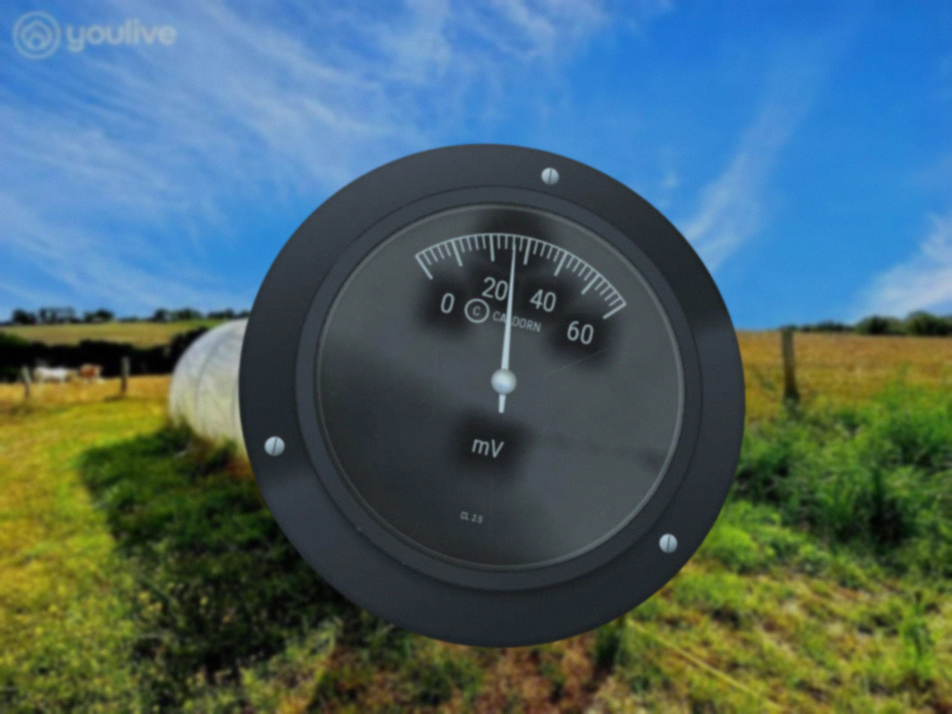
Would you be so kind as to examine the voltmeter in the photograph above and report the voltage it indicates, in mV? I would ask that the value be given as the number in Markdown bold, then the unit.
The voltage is **26** mV
